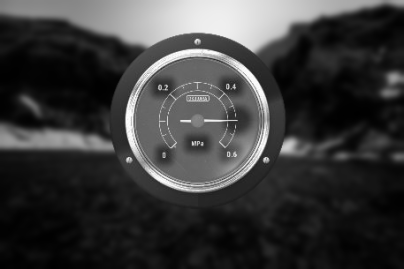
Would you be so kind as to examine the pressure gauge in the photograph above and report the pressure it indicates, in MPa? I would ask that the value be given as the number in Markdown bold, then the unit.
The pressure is **0.5** MPa
